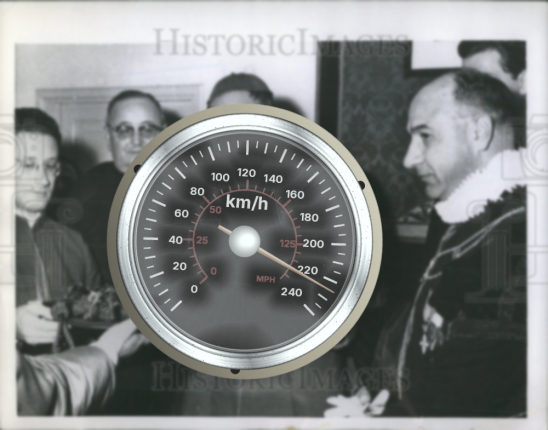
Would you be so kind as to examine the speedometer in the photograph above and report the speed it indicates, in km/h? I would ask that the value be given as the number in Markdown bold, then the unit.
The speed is **225** km/h
